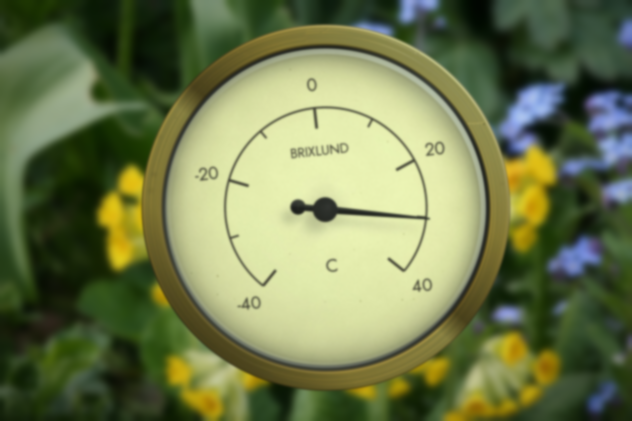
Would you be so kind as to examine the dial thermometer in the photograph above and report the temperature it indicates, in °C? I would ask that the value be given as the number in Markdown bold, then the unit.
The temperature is **30** °C
